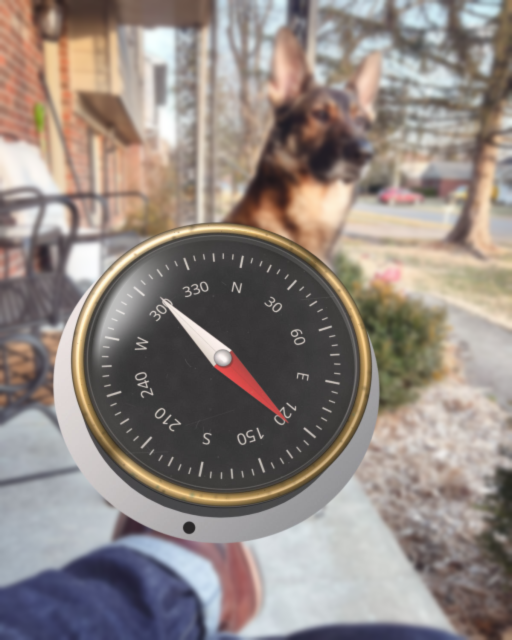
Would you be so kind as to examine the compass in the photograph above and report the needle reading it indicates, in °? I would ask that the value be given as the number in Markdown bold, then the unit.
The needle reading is **125** °
